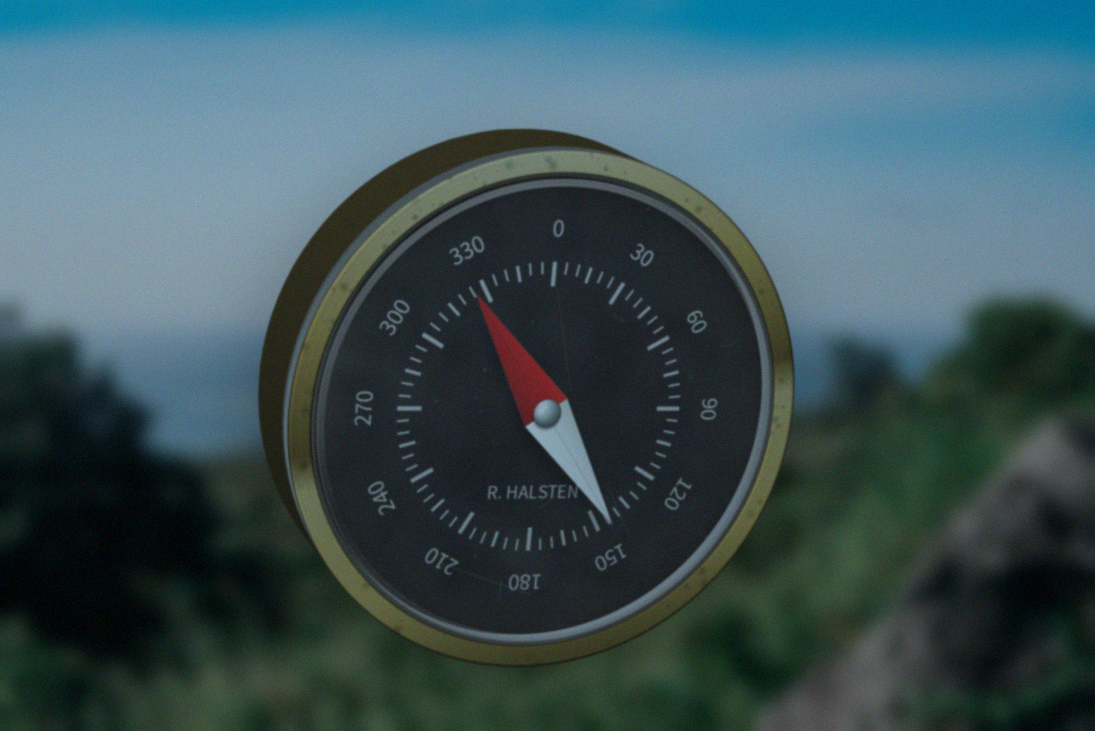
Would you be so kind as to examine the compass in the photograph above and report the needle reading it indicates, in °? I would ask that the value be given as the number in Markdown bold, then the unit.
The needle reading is **325** °
